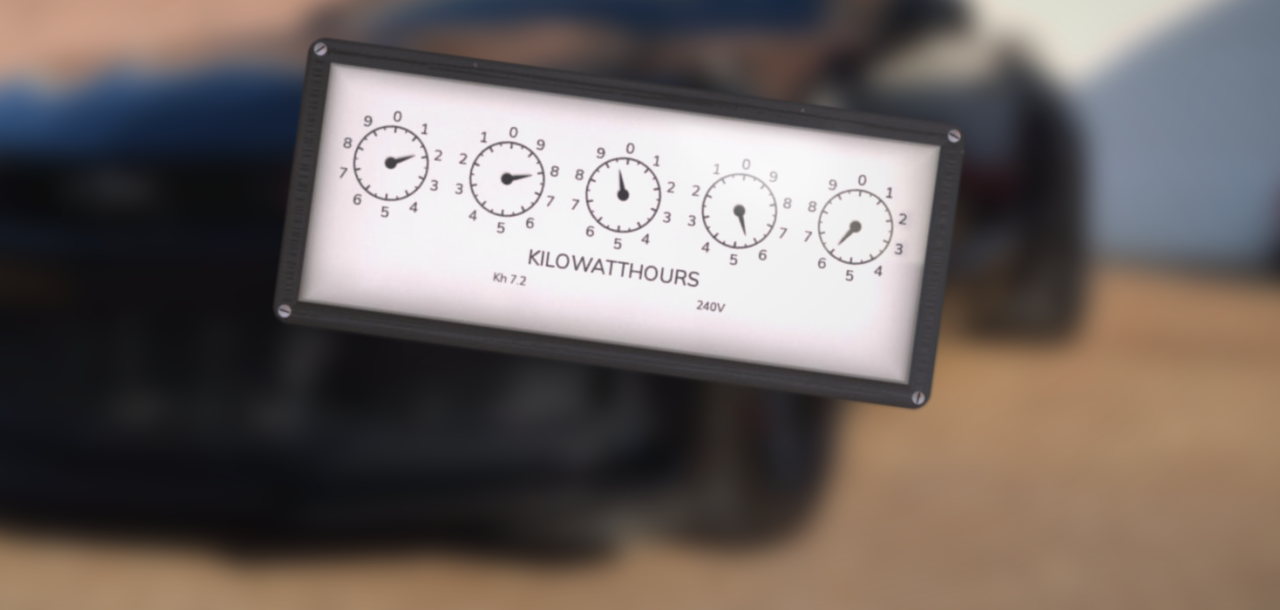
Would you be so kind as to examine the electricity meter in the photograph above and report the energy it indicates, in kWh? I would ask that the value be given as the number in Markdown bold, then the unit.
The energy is **17956** kWh
